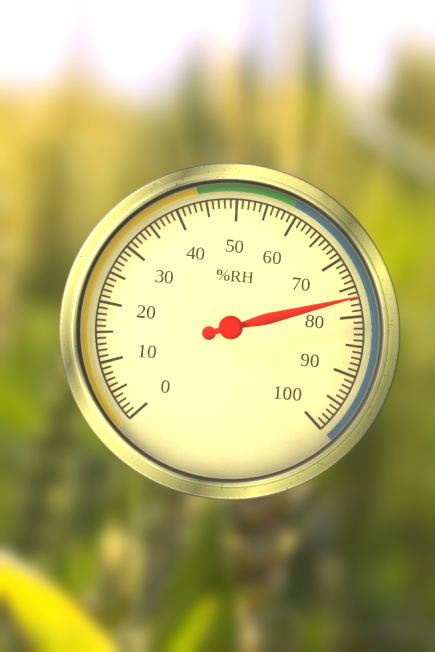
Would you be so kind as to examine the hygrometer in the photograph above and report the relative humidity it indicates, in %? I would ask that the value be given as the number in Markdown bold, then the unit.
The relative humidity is **77** %
